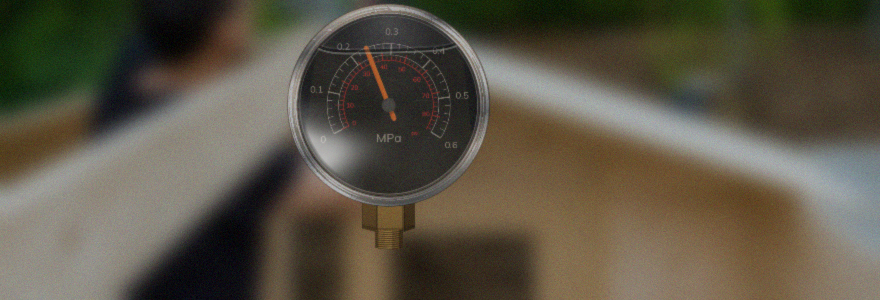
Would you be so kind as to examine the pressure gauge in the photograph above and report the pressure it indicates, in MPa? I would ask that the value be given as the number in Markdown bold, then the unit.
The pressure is **0.24** MPa
